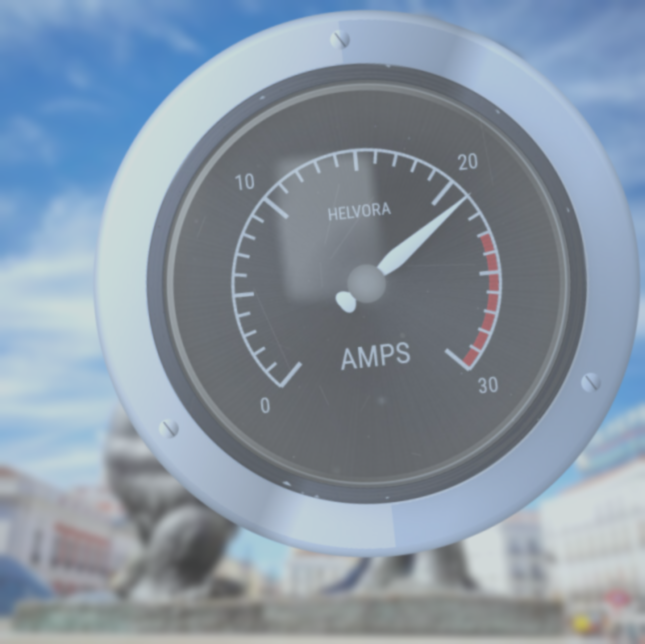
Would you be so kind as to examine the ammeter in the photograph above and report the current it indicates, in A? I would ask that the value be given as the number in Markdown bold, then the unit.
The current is **21** A
